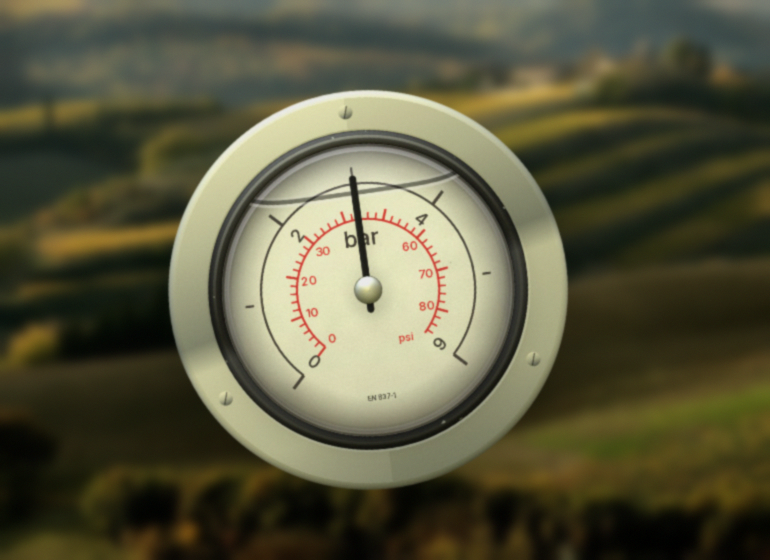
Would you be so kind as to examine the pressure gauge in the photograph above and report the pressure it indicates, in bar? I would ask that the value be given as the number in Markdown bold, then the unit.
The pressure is **3** bar
